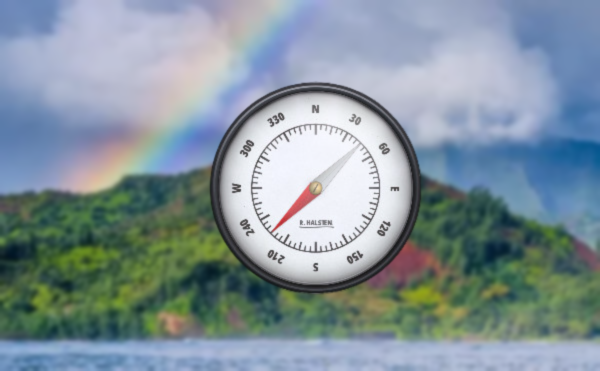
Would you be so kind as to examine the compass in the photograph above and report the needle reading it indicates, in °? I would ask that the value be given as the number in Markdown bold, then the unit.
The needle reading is **225** °
